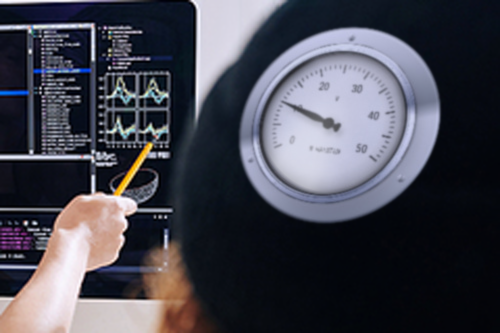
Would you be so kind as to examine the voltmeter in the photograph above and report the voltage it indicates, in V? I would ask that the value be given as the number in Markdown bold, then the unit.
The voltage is **10** V
